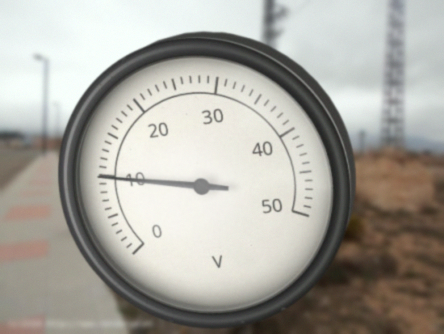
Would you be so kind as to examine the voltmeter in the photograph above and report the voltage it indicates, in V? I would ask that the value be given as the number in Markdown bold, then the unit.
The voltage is **10** V
